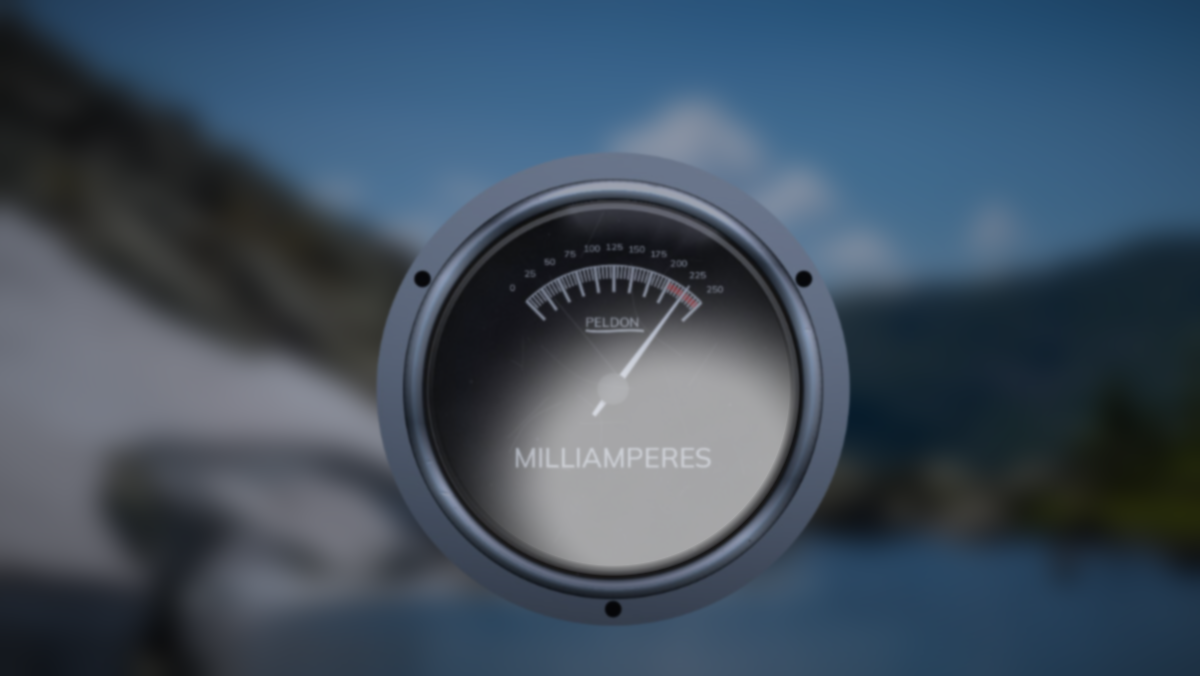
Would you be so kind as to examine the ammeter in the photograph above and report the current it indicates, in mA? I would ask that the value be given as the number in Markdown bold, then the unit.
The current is **225** mA
